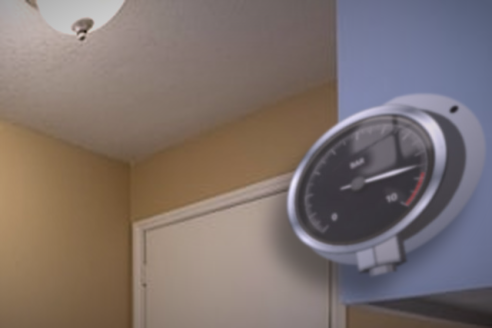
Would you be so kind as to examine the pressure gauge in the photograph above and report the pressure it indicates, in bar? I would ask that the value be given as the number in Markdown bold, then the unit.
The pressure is **8.5** bar
